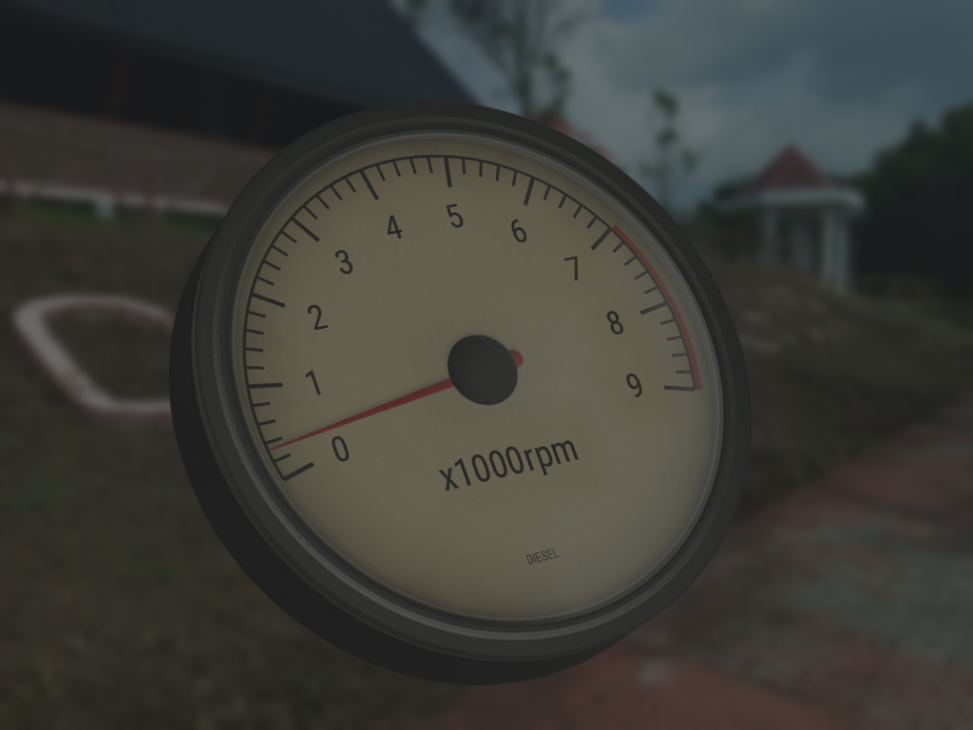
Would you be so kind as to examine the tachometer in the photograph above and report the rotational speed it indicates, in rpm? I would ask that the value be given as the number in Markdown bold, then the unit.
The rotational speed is **300** rpm
